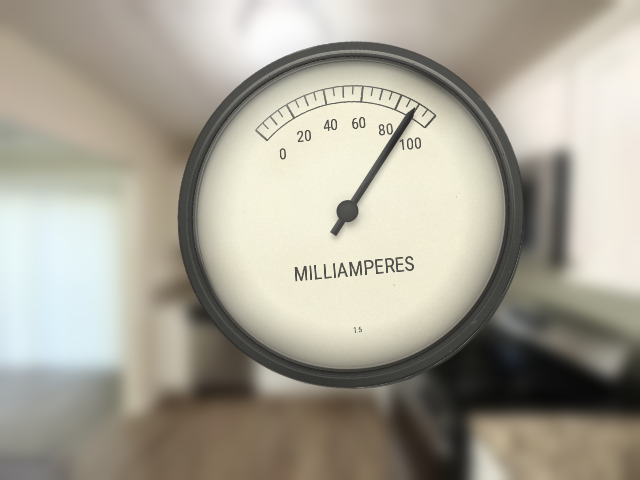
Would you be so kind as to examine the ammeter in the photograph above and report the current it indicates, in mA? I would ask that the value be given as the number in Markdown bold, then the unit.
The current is **90** mA
